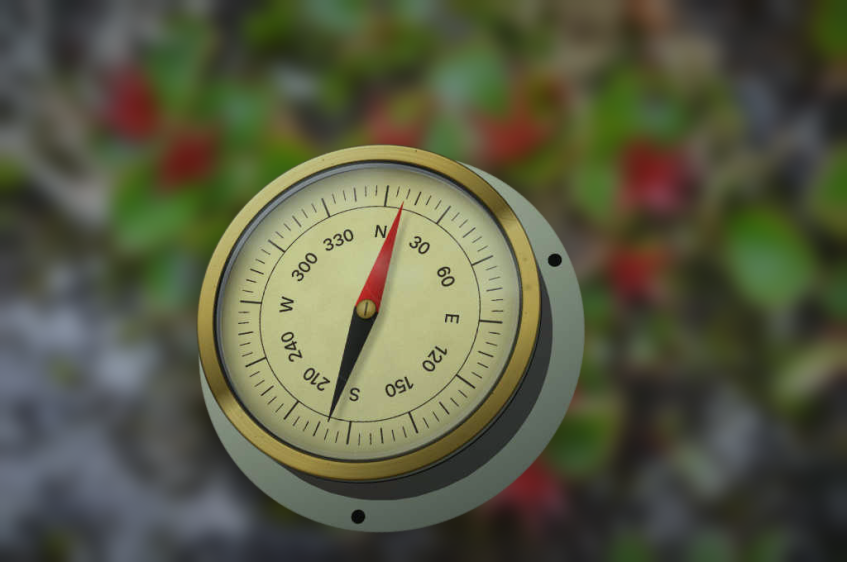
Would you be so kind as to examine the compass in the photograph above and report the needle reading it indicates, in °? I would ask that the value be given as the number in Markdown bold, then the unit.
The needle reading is **10** °
